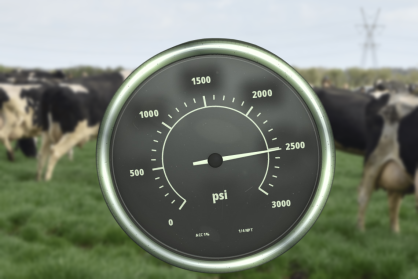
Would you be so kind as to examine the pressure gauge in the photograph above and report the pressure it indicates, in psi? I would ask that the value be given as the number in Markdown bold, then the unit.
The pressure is **2500** psi
